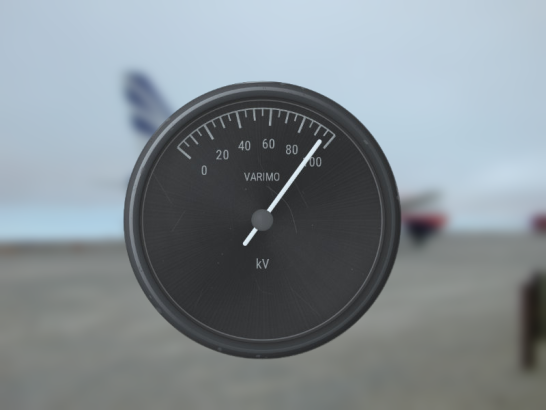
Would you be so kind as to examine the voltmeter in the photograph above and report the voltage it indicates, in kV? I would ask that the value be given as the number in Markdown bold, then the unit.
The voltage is **95** kV
